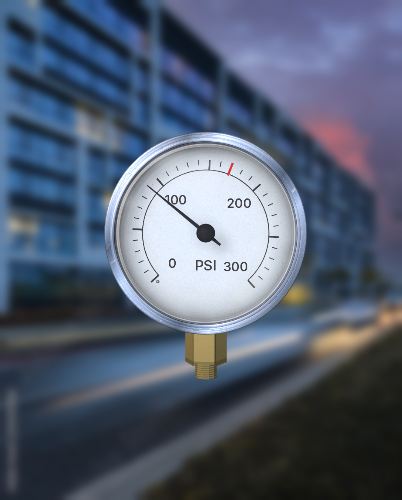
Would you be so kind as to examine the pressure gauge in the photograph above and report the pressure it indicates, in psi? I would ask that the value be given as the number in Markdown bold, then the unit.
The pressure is **90** psi
